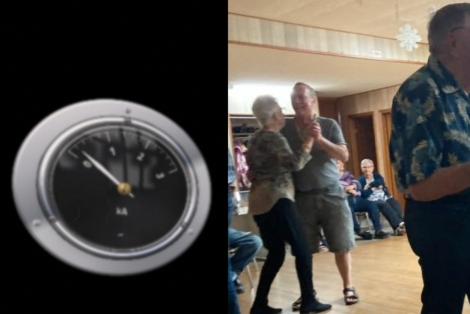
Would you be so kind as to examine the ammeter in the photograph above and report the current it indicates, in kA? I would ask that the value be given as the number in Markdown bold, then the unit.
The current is **0.2** kA
